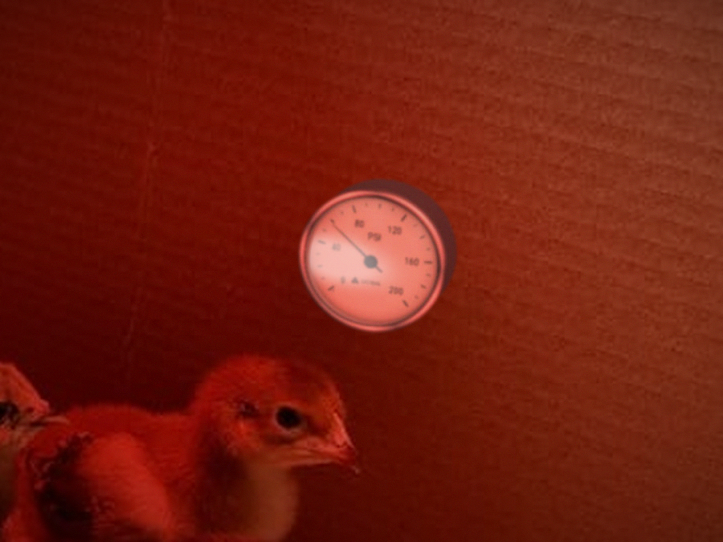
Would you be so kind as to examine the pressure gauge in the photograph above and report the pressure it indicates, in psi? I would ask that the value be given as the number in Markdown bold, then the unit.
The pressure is **60** psi
